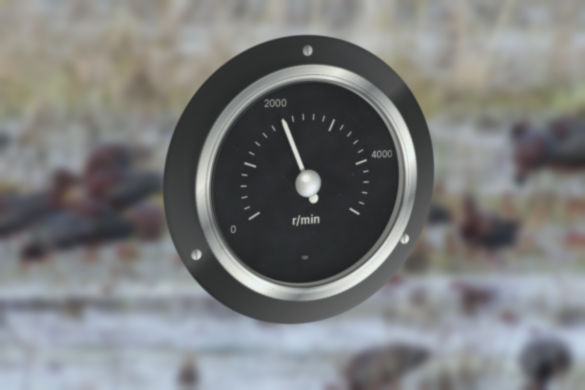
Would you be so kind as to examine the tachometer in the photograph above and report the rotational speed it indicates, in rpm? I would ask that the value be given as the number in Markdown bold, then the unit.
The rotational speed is **2000** rpm
